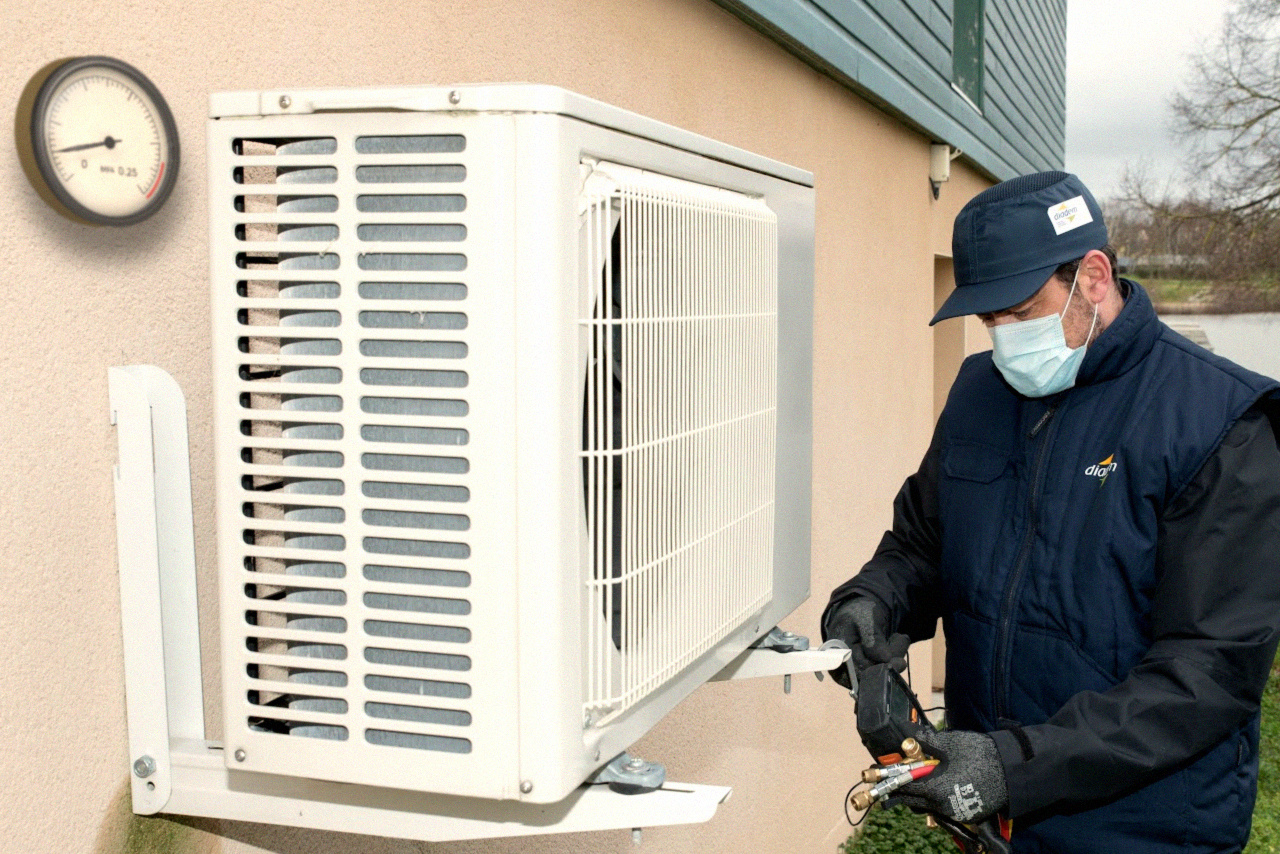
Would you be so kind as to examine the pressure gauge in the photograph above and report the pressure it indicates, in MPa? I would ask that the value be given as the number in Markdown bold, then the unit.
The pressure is **0.025** MPa
